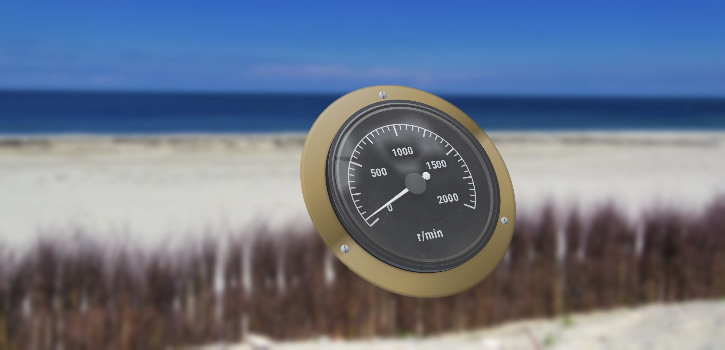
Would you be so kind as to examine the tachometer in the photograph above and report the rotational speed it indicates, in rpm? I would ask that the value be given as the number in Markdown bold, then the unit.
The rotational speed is **50** rpm
